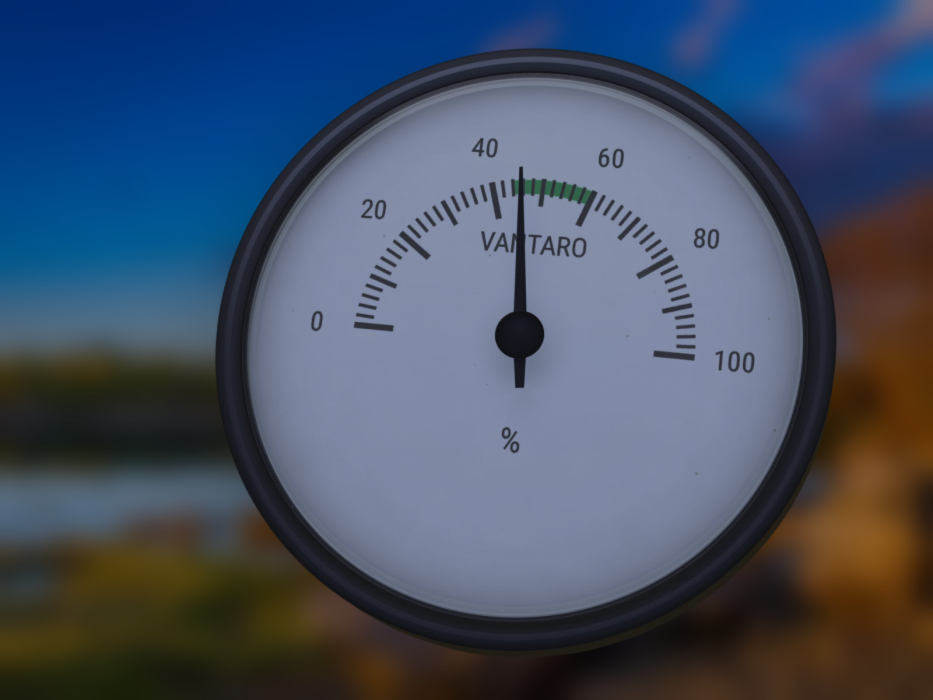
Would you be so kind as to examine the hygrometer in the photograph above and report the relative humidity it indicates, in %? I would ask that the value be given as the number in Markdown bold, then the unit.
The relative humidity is **46** %
